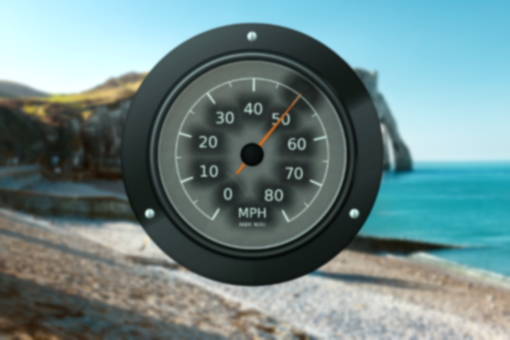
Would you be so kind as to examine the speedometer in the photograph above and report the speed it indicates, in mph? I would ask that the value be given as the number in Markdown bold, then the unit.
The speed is **50** mph
